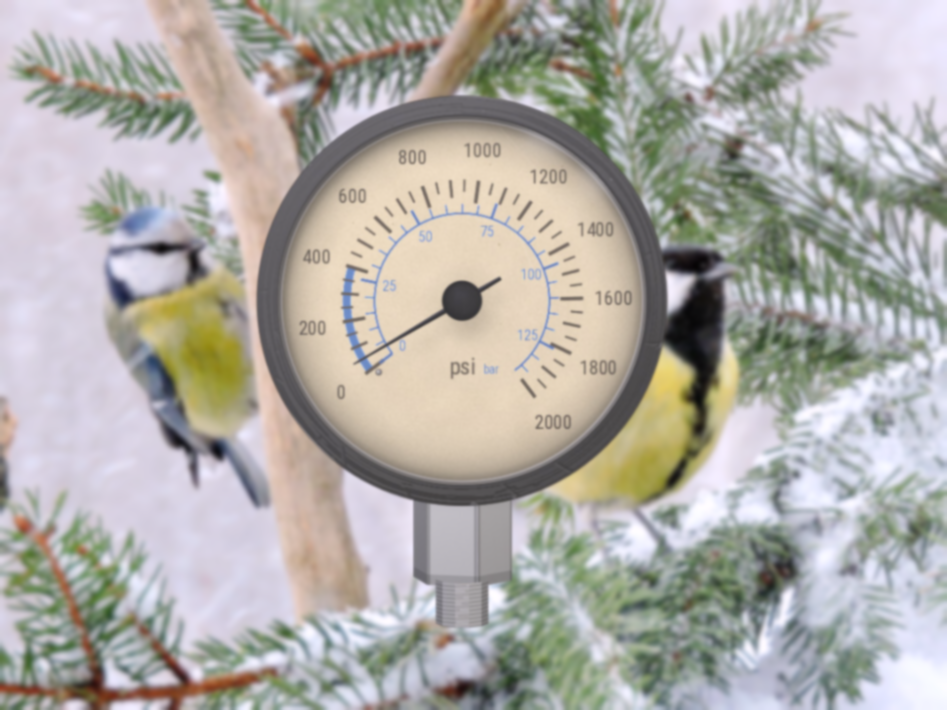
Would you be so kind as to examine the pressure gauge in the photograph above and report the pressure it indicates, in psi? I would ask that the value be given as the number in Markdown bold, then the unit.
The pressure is **50** psi
